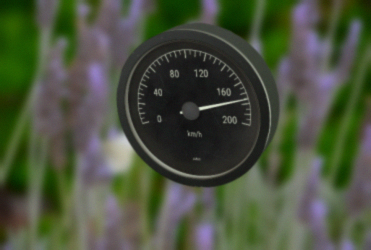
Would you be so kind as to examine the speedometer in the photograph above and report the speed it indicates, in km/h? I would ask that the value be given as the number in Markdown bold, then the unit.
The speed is **175** km/h
